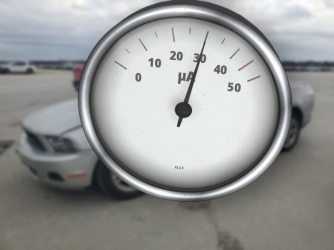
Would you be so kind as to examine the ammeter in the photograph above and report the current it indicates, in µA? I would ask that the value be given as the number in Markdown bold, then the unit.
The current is **30** µA
